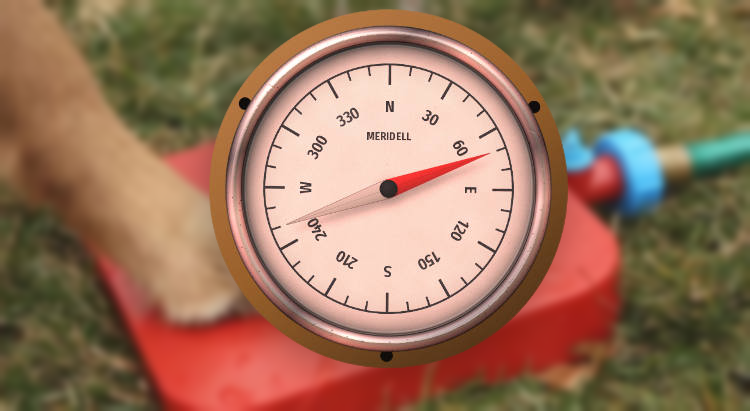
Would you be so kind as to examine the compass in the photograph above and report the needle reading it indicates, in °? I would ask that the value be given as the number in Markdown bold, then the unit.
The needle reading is **70** °
